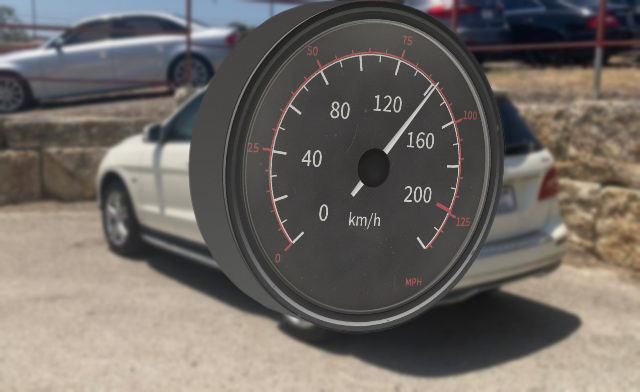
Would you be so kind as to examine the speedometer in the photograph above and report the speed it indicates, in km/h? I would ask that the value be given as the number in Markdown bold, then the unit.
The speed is **140** km/h
